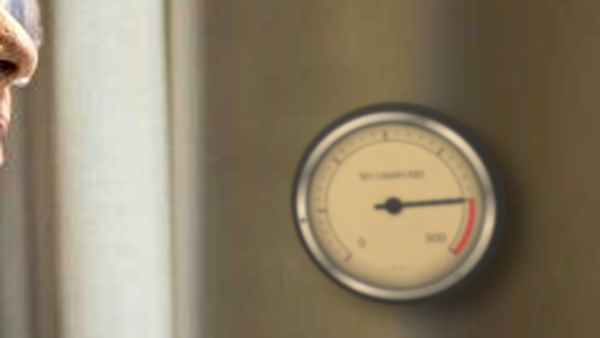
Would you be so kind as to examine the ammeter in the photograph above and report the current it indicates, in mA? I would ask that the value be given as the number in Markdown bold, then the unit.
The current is **250** mA
